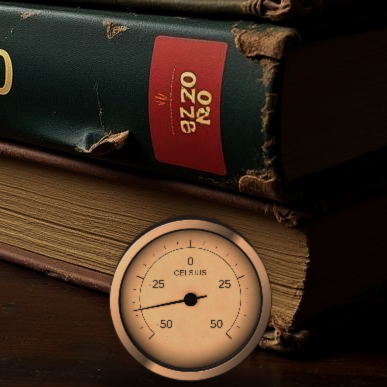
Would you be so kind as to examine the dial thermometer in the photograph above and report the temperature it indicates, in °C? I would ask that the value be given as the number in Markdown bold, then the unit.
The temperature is **-37.5** °C
